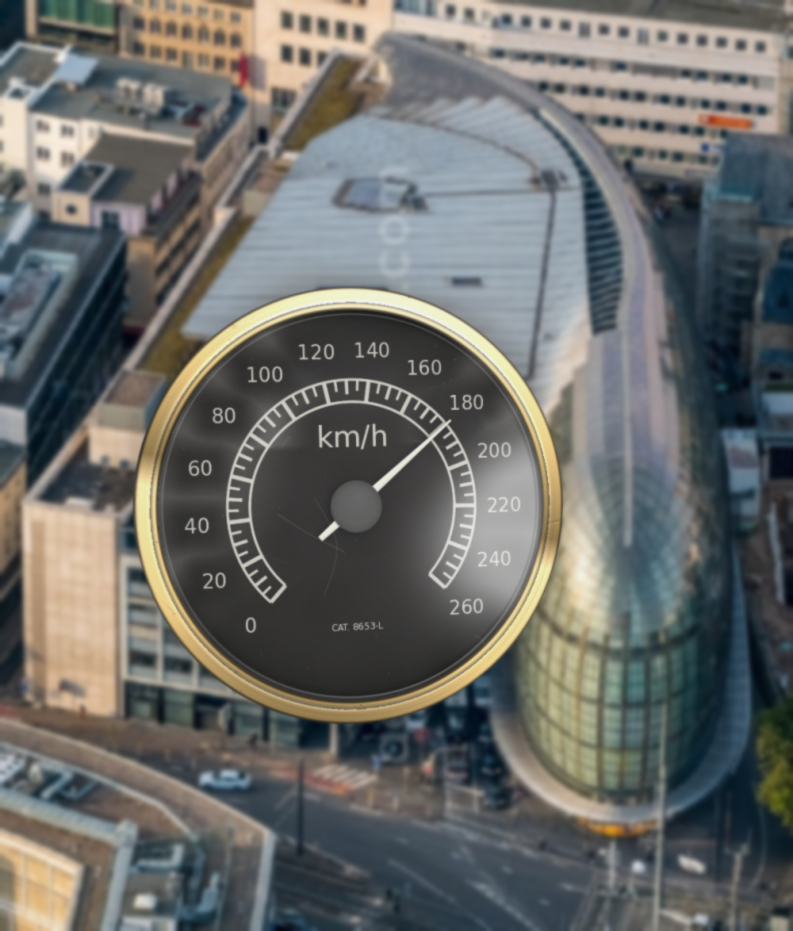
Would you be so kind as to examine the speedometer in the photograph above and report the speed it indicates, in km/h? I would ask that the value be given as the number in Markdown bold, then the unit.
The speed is **180** km/h
